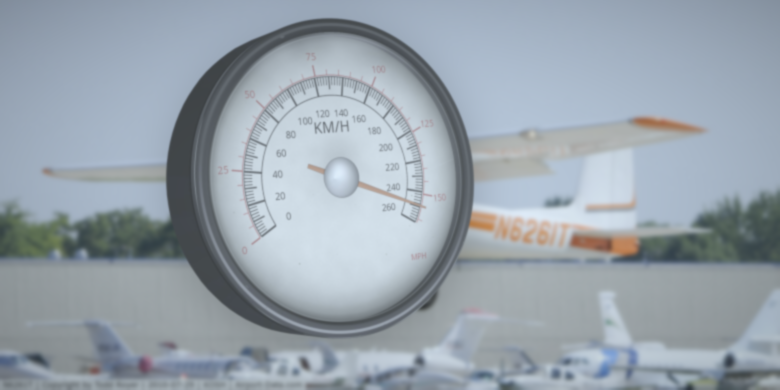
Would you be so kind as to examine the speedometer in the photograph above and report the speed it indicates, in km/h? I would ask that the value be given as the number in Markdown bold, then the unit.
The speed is **250** km/h
